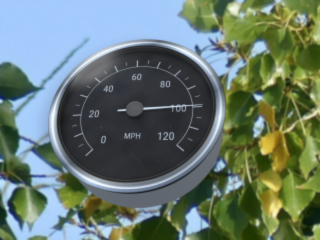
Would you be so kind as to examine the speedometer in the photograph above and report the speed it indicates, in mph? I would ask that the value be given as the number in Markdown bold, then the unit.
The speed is **100** mph
